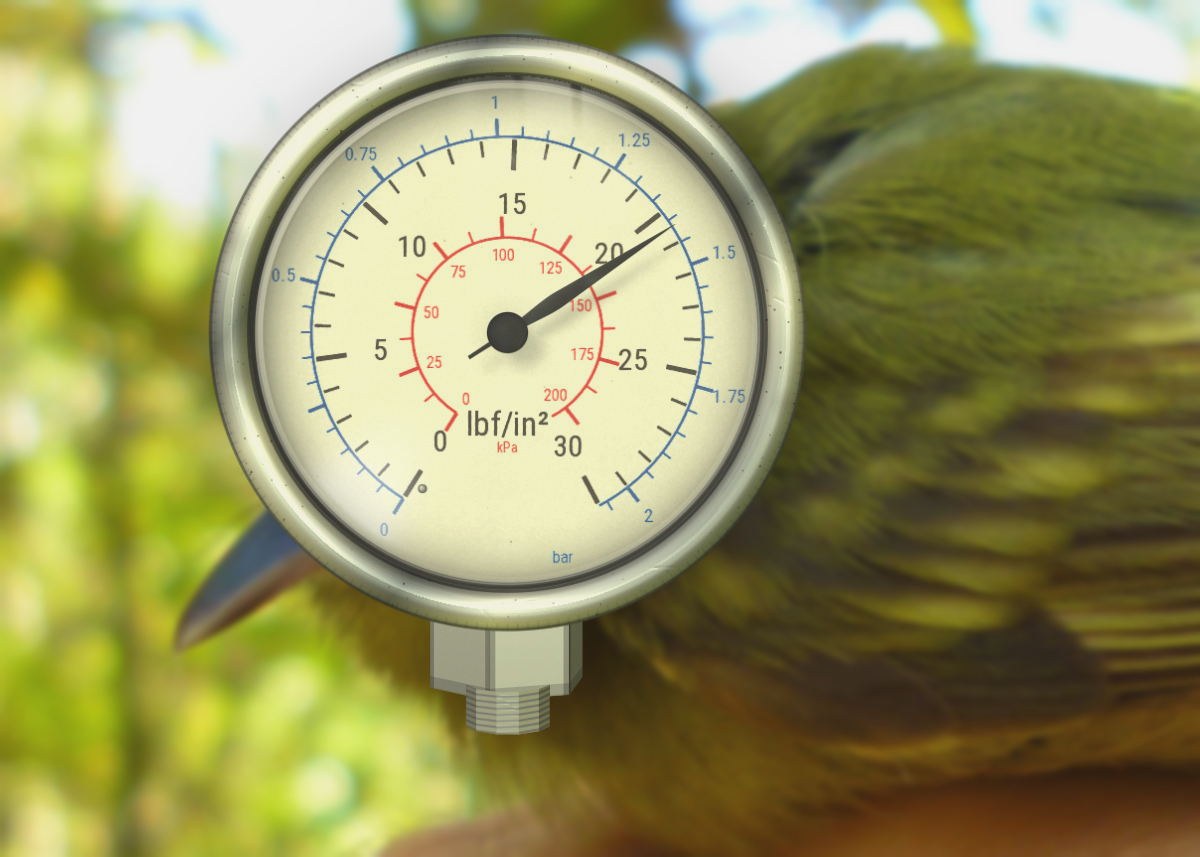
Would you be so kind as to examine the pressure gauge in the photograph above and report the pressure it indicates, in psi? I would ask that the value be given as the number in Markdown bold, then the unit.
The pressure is **20.5** psi
